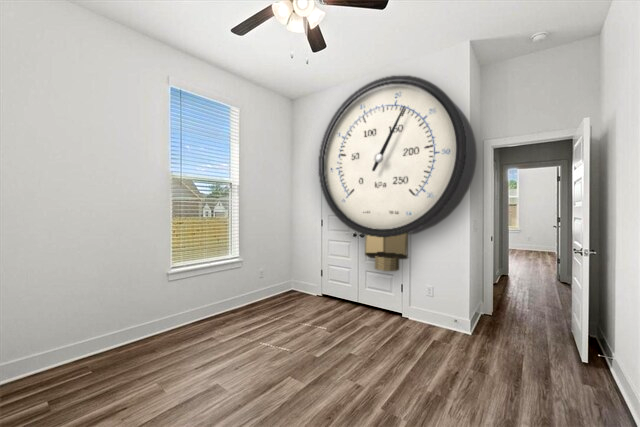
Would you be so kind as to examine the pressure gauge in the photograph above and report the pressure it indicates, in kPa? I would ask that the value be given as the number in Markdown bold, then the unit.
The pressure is **150** kPa
